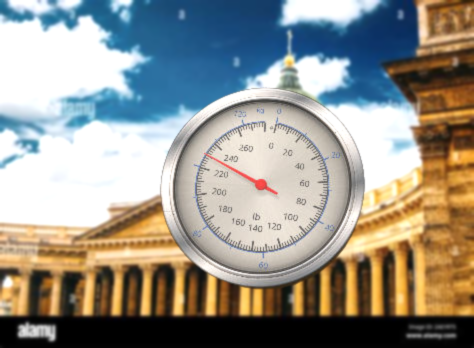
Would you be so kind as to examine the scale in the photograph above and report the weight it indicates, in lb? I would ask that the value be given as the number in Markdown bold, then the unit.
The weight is **230** lb
